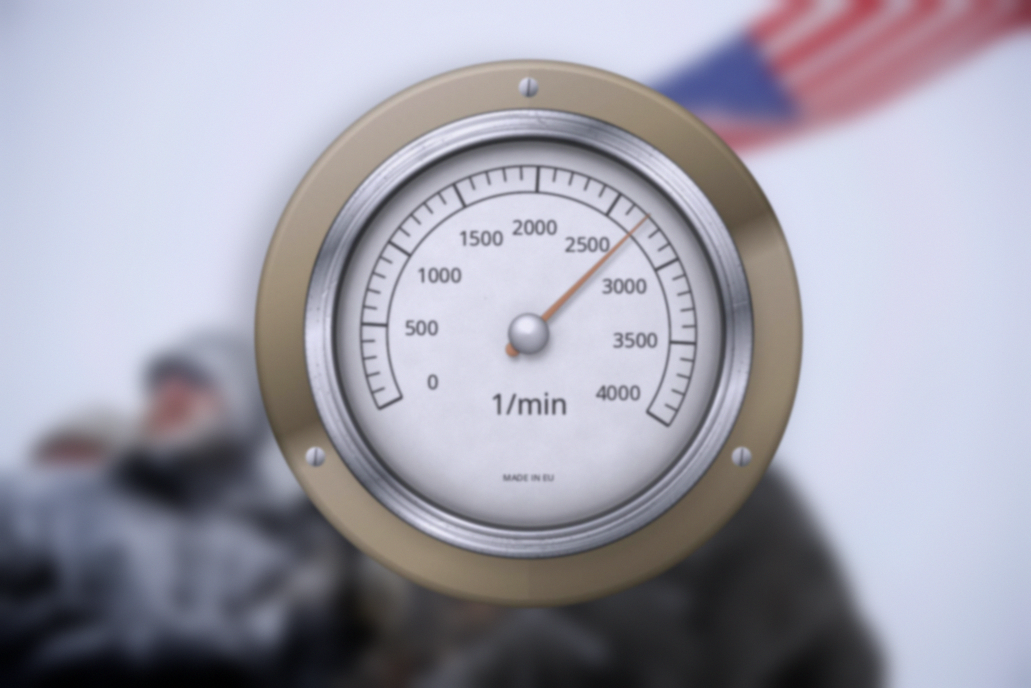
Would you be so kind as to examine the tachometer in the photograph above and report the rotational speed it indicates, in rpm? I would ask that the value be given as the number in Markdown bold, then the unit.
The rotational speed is **2700** rpm
